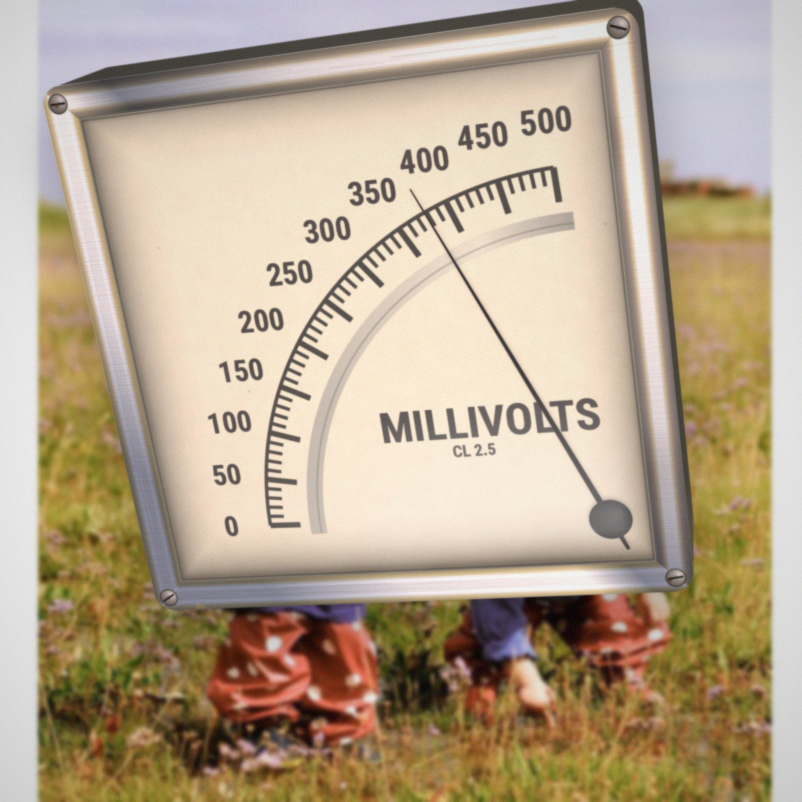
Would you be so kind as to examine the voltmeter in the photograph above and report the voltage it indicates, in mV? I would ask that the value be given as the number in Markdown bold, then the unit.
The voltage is **380** mV
